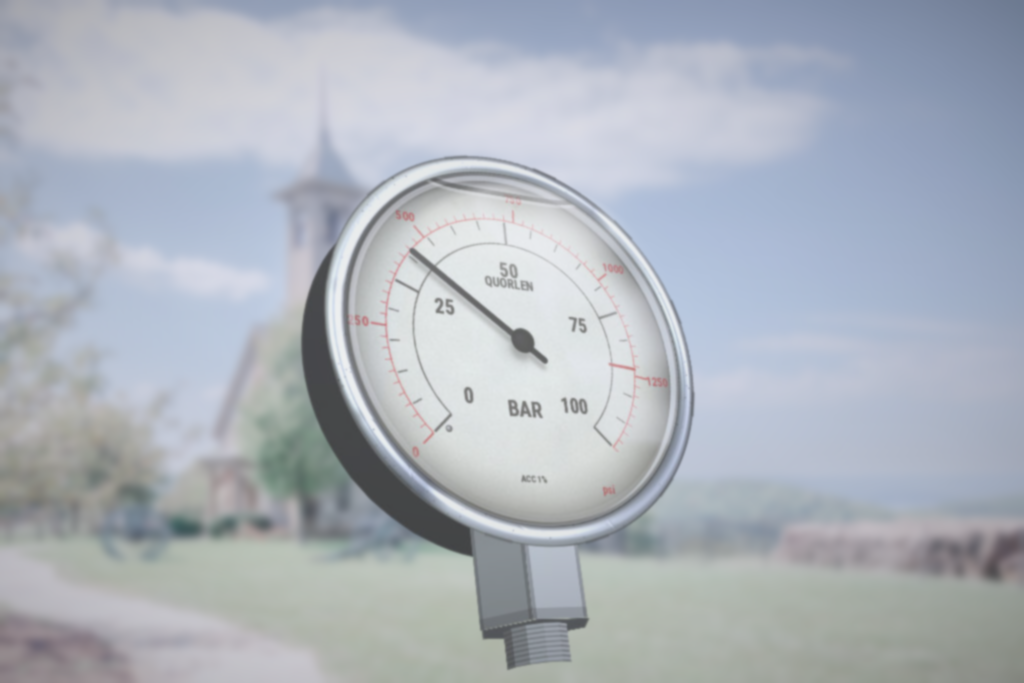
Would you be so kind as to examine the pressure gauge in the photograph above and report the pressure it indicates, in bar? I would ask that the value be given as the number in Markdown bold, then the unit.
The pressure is **30** bar
